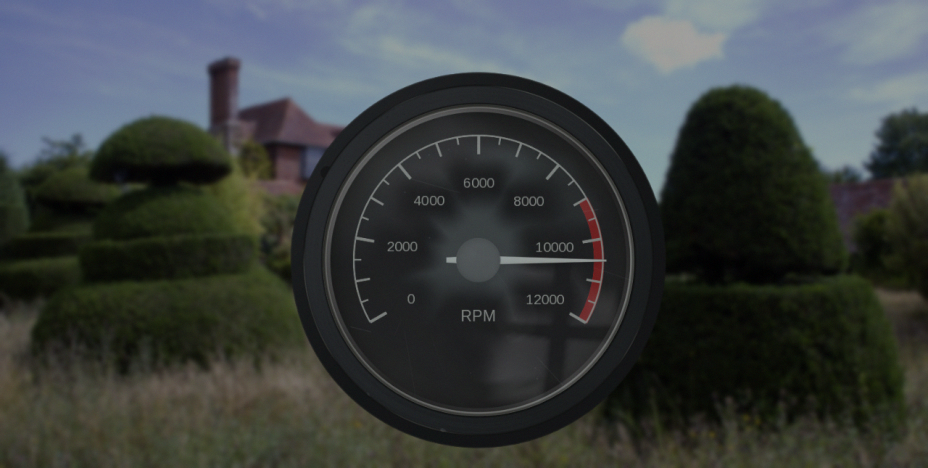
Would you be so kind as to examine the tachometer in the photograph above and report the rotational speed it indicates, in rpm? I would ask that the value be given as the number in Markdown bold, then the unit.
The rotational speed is **10500** rpm
